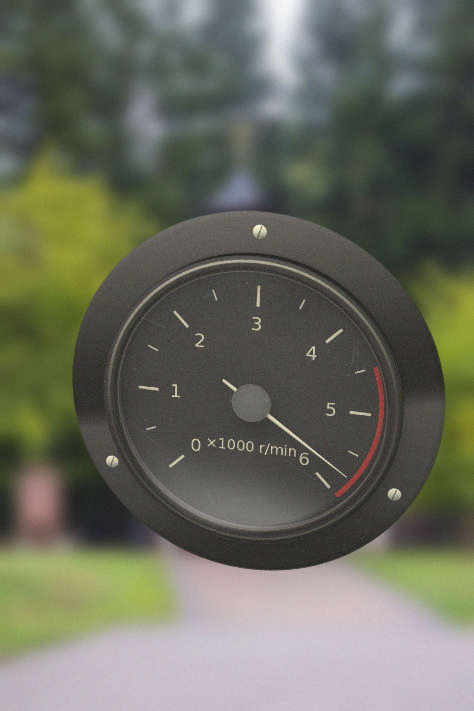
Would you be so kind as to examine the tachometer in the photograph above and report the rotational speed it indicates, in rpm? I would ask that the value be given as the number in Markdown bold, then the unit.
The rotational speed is **5750** rpm
